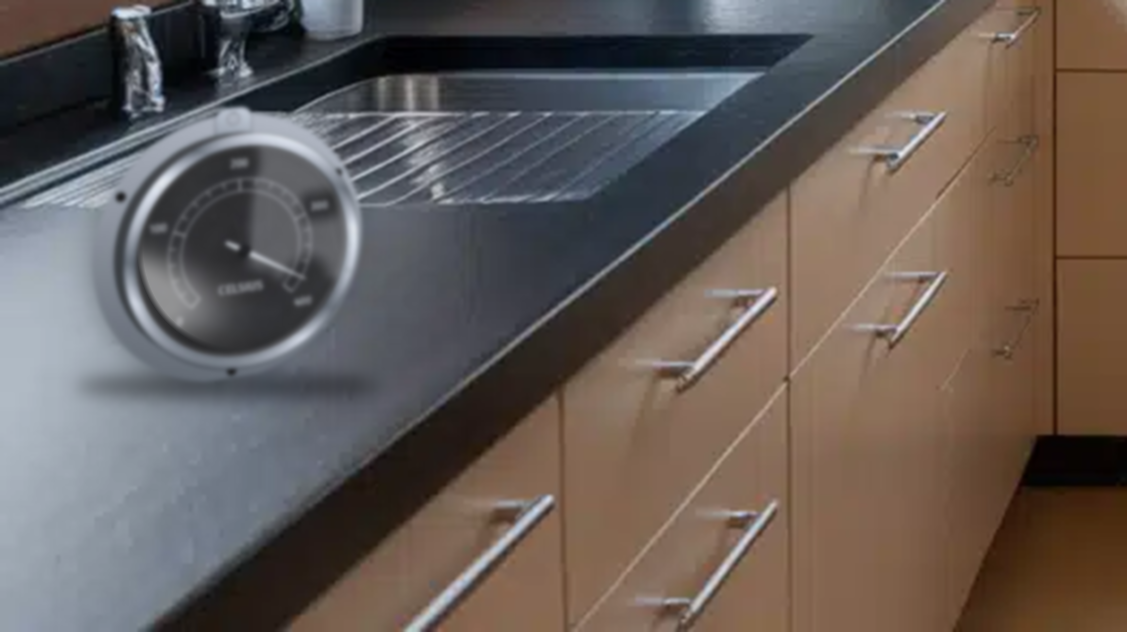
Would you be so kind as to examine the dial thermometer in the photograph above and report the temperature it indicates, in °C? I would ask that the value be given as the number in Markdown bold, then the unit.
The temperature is **380** °C
